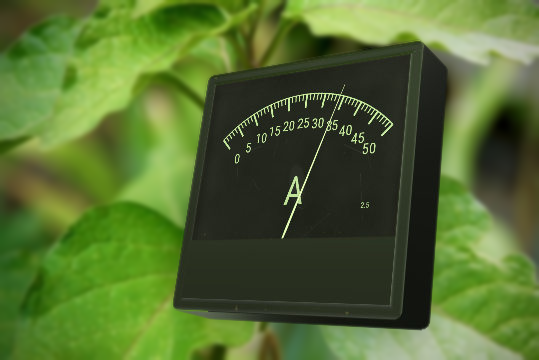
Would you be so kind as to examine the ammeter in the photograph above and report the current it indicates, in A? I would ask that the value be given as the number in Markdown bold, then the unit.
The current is **35** A
